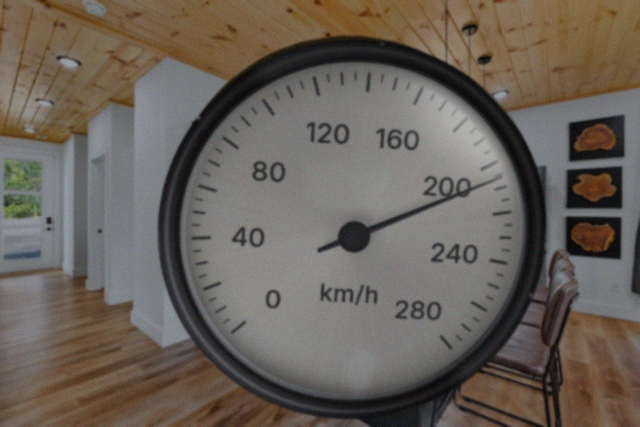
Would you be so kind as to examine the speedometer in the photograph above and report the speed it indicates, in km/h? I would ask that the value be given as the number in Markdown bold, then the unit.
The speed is **205** km/h
